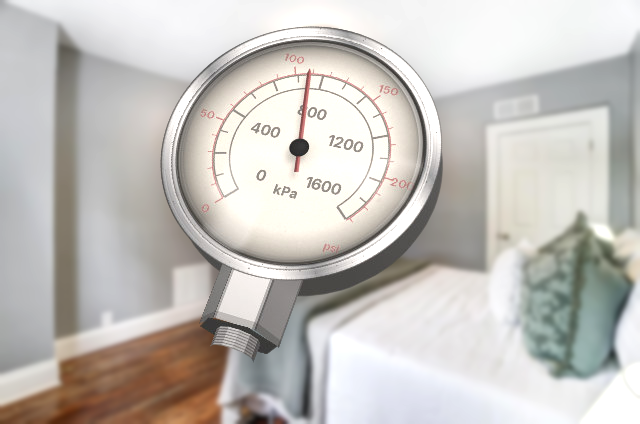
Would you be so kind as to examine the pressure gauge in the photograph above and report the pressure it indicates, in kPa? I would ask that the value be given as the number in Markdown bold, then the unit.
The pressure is **750** kPa
